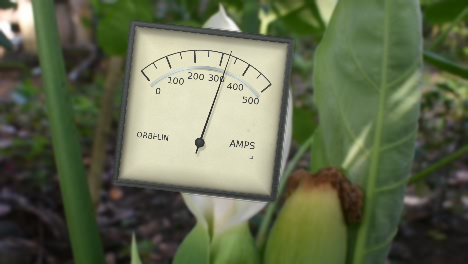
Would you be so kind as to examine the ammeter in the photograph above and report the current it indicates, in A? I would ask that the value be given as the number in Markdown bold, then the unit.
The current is **325** A
